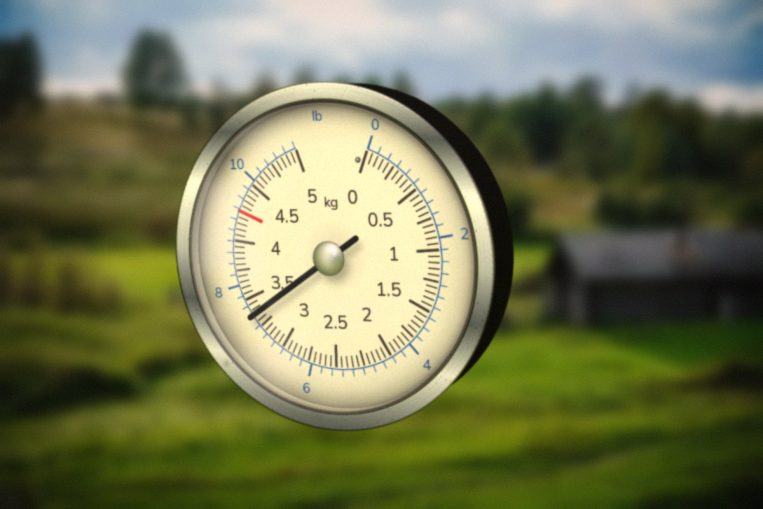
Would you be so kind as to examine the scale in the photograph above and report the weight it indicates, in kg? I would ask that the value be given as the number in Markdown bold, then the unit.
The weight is **3.35** kg
